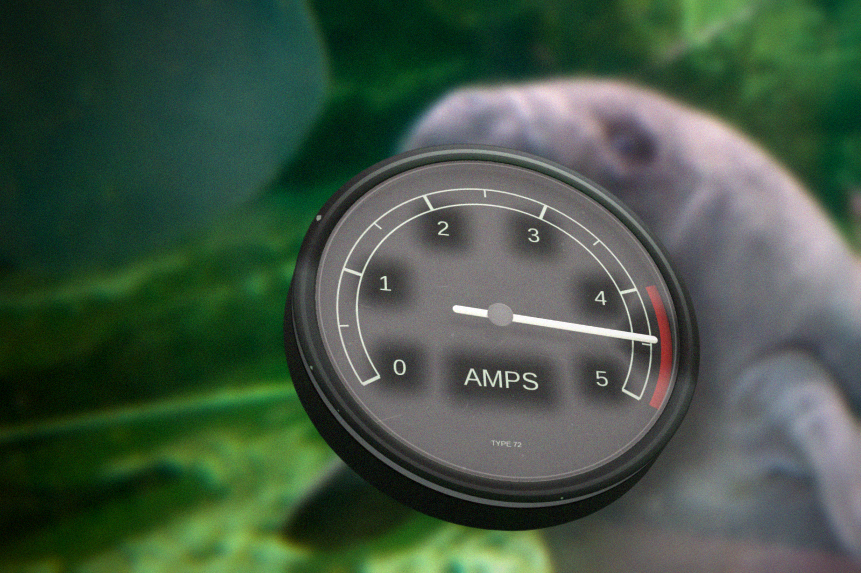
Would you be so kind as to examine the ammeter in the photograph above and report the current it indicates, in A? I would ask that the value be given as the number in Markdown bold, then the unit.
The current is **4.5** A
